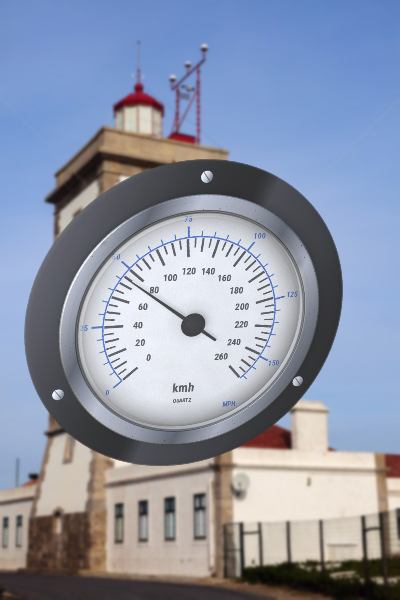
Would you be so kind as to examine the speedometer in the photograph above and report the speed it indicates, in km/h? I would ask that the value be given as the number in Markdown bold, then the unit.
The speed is **75** km/h
